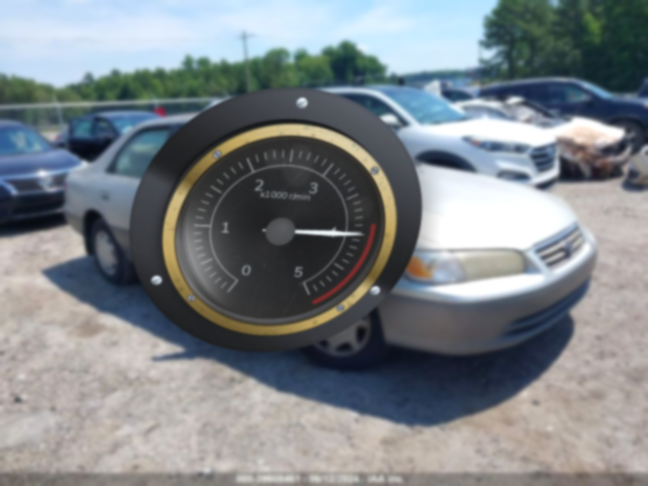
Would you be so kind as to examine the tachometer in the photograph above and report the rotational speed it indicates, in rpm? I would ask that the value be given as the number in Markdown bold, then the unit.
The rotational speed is **4000** rpm
